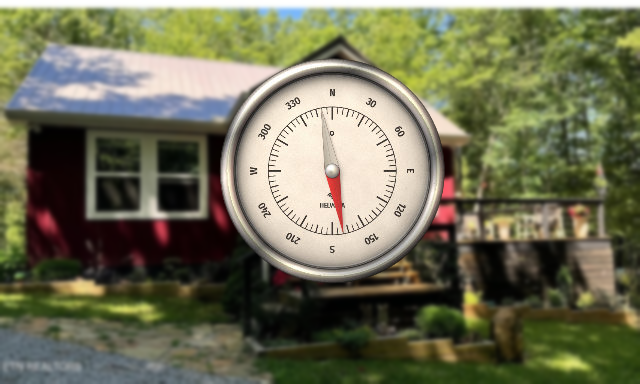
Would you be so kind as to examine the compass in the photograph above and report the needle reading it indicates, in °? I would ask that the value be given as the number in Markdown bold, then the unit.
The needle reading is **170** °
